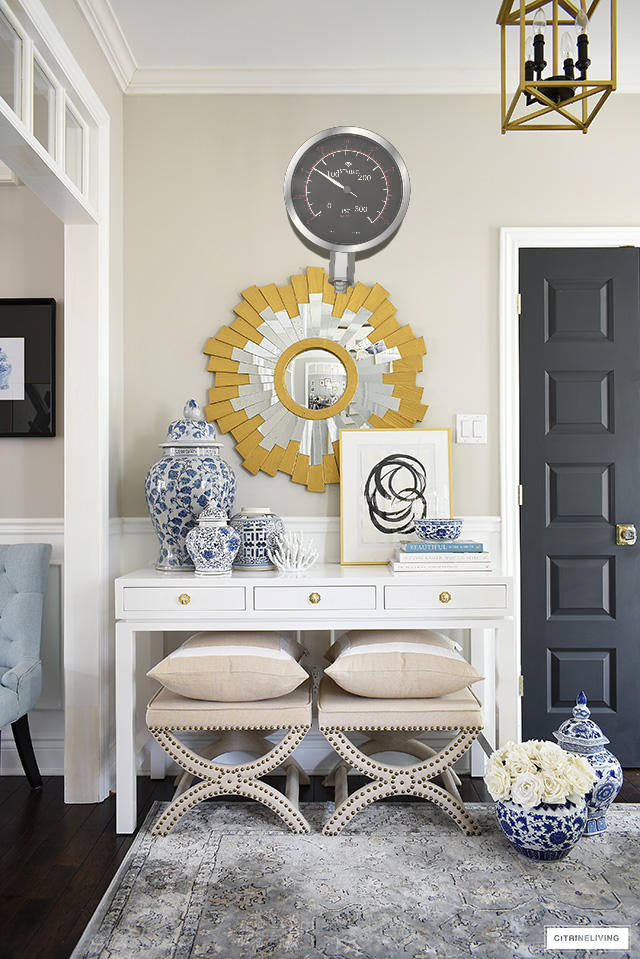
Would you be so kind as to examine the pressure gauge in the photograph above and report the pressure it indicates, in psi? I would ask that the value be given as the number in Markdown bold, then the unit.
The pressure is **80** psi
